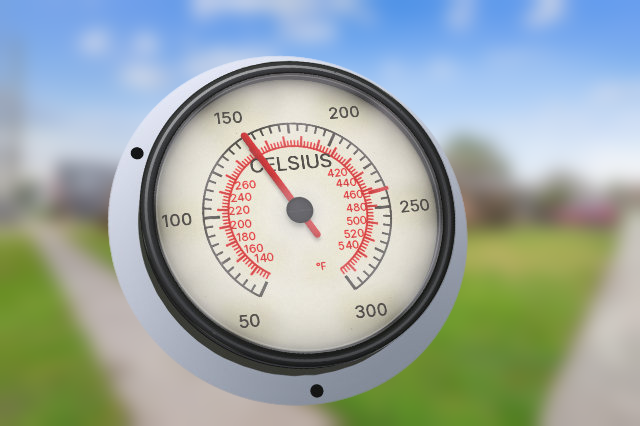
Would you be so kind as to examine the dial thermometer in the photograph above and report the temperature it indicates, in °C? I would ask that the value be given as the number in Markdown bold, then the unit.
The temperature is **150** °C
